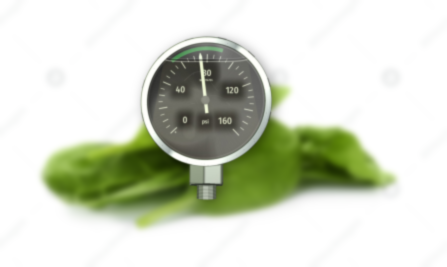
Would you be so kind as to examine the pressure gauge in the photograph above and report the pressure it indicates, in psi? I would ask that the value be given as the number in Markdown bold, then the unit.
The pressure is **75** psi
